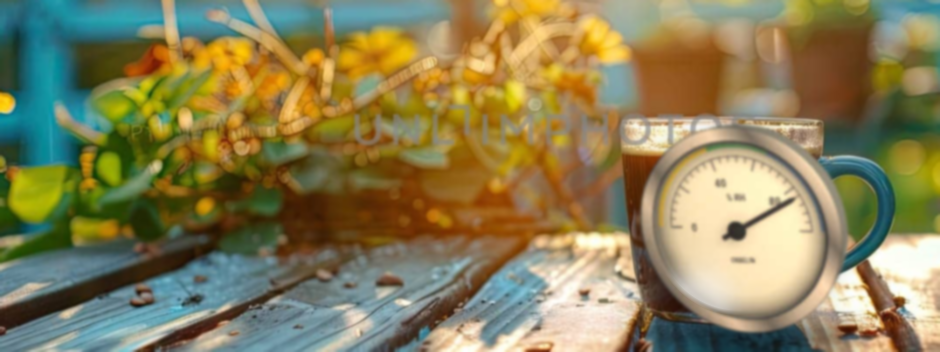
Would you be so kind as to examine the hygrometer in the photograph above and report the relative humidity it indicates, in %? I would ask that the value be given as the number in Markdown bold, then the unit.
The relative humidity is **84** %
